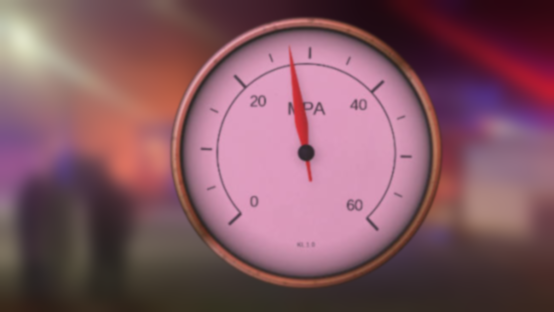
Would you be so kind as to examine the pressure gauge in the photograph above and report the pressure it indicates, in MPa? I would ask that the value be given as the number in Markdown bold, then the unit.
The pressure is **27.5** MPa
